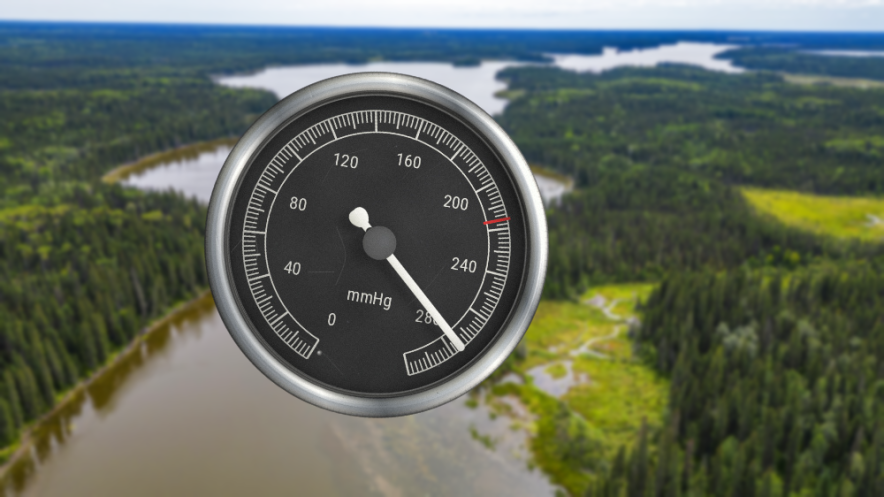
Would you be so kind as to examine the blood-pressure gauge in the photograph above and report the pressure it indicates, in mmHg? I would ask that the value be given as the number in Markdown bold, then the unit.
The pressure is **276** mmHg
